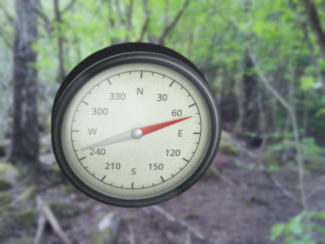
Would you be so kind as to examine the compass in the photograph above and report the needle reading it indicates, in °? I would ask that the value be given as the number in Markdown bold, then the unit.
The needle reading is **70** °
